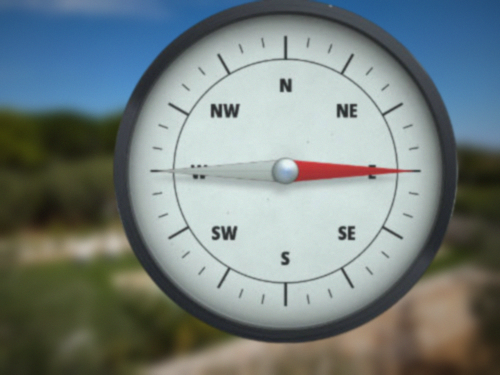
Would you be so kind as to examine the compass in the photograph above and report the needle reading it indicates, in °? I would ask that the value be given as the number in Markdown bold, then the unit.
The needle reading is **90** °
